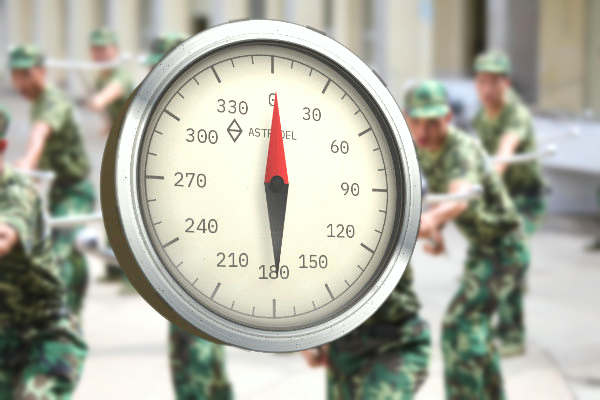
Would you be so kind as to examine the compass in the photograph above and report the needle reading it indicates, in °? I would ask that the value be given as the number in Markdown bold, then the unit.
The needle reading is **0** °
